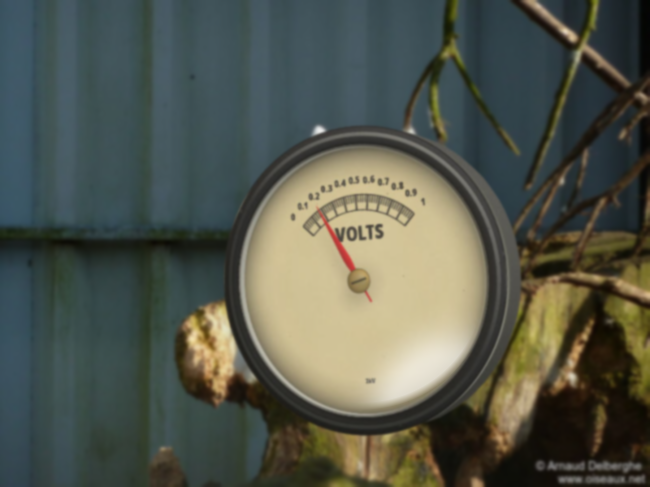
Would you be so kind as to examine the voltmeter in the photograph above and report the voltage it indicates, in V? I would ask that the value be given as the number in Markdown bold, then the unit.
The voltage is **0.2** V
